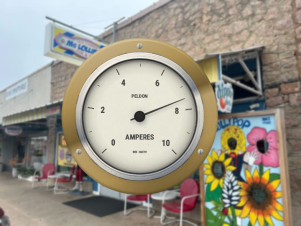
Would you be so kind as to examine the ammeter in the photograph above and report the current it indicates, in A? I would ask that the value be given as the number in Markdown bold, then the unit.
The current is **7.5** A
